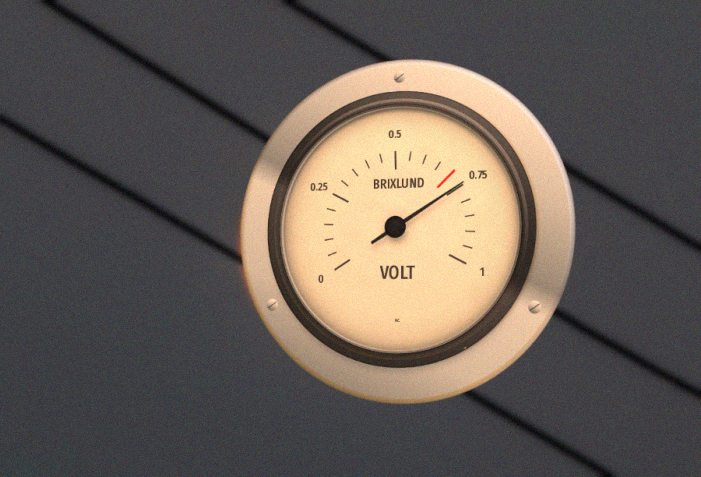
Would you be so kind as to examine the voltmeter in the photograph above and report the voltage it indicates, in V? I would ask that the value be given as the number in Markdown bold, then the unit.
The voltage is **0.75** V
